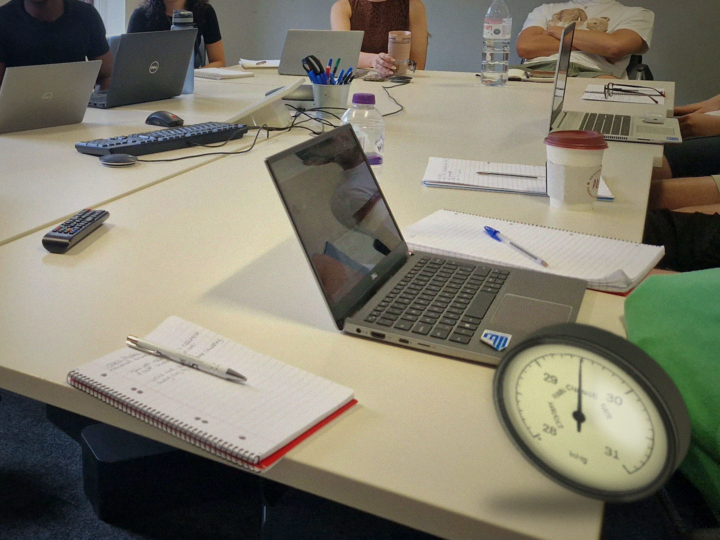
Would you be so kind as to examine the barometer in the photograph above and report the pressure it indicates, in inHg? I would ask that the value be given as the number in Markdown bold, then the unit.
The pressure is **29.5** inHg
